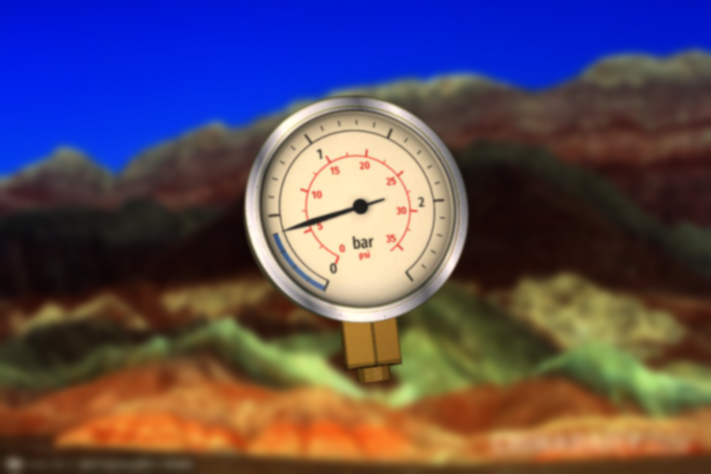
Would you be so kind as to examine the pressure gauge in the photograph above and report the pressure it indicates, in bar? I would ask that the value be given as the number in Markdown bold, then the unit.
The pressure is **0.4** bar
